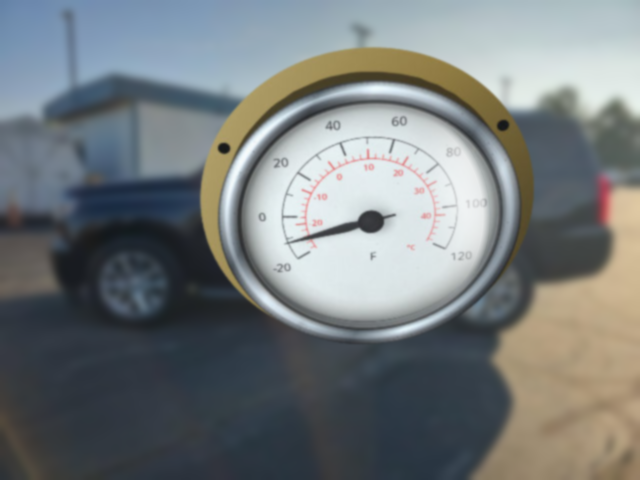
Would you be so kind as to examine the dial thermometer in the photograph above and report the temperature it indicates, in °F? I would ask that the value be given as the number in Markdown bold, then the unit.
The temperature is **-10** °F
